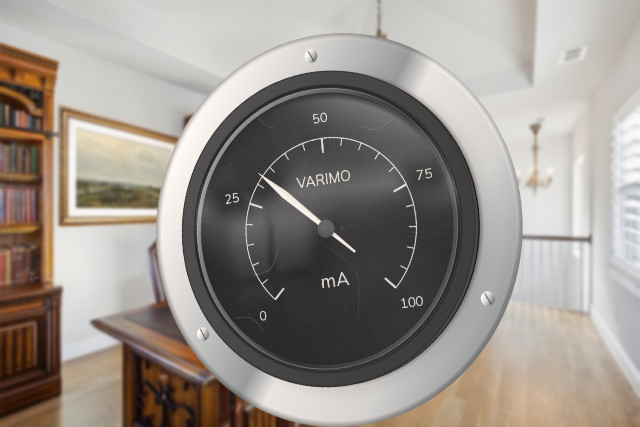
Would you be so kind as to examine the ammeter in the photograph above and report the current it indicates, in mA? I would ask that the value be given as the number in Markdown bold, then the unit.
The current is **32.5** mA
